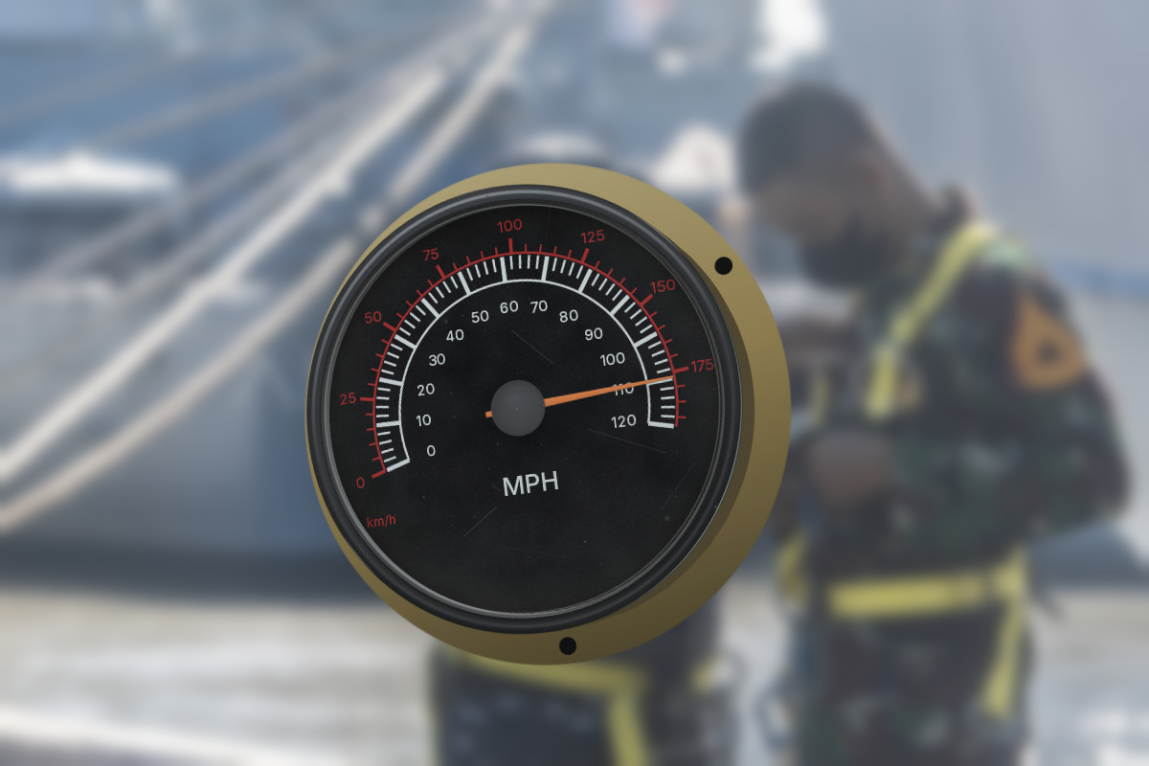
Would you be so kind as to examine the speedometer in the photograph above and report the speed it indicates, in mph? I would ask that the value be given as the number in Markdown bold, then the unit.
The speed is **110** mph
